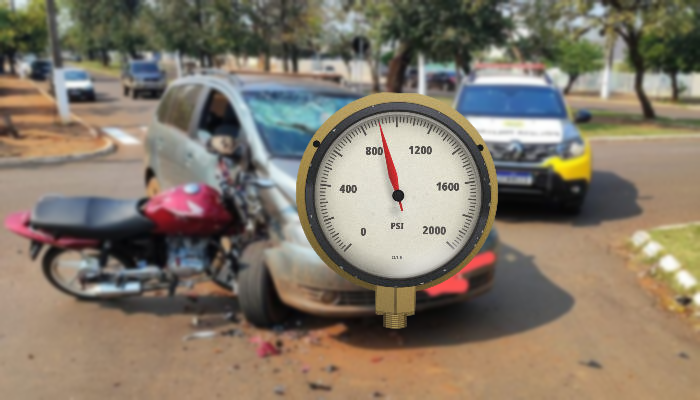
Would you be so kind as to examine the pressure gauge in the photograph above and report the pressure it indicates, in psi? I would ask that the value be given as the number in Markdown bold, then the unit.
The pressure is **900** psi
